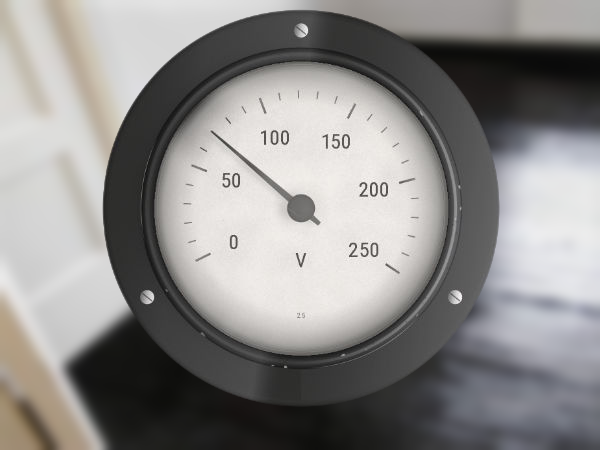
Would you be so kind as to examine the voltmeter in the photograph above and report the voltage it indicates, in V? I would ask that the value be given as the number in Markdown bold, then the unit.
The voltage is **70** V
